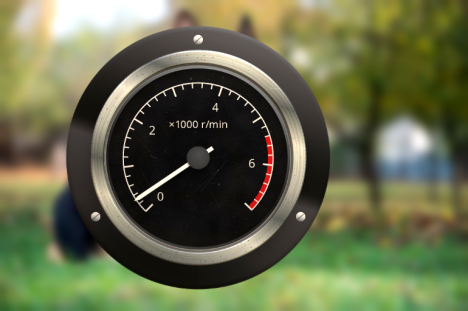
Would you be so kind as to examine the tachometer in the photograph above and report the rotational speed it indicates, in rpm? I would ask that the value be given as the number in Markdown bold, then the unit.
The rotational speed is **300** rpm
